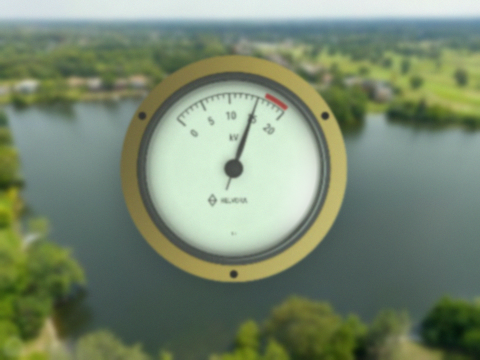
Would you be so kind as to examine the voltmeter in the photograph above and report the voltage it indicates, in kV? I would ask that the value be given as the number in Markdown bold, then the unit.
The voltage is **15** kV
